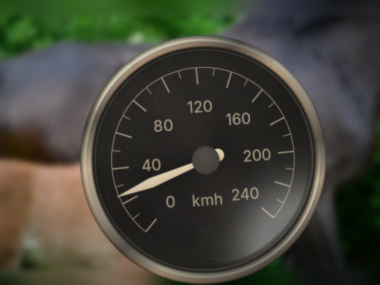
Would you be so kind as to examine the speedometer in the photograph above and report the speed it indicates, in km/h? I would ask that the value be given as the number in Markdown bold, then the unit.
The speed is **25** km/h
